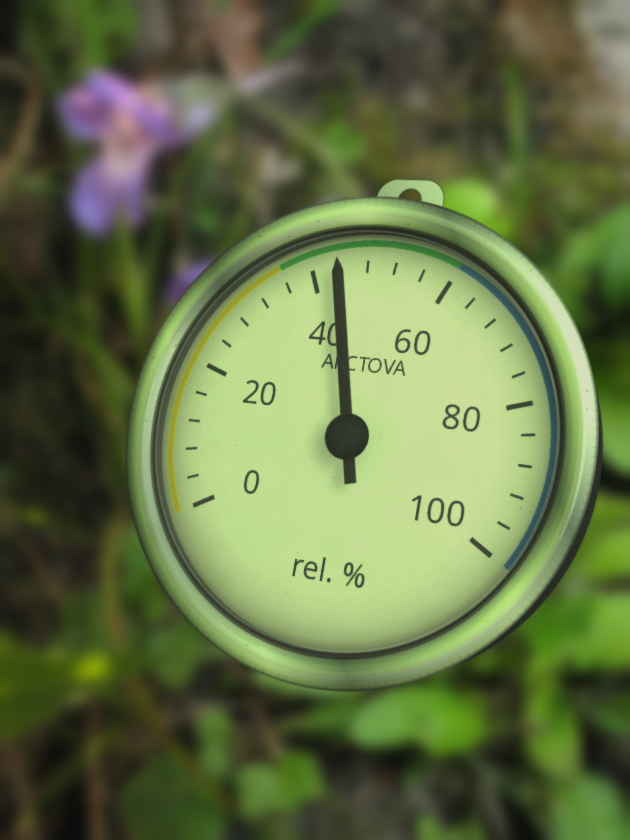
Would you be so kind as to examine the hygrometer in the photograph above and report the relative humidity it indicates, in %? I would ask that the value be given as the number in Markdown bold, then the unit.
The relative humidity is **44** %
